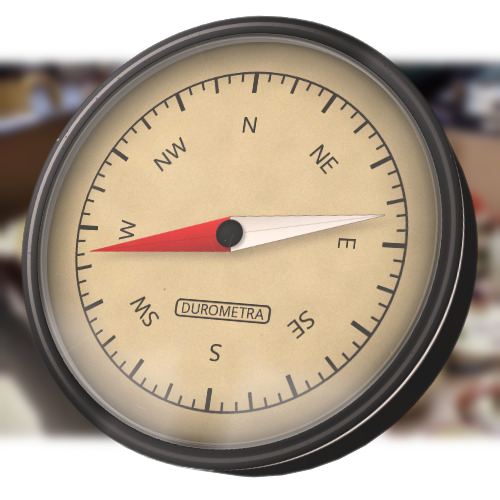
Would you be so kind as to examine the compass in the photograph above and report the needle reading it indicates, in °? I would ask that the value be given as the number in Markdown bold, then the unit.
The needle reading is **260** °
